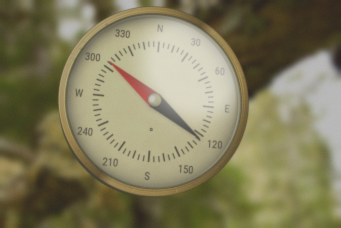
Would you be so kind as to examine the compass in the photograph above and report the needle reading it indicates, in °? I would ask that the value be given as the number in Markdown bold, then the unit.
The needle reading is **305** °
